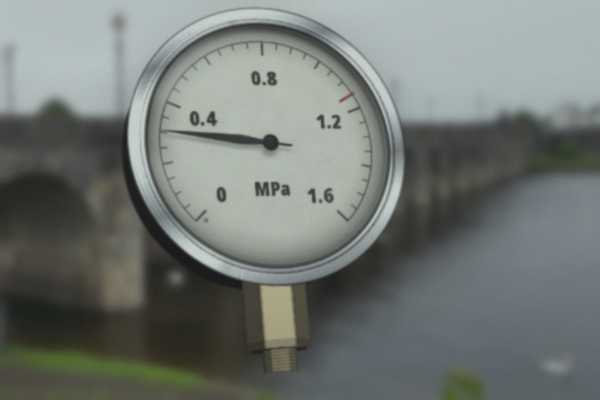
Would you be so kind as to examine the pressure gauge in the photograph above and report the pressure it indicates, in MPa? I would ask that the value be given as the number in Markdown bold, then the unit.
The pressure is **0.3** MPa
